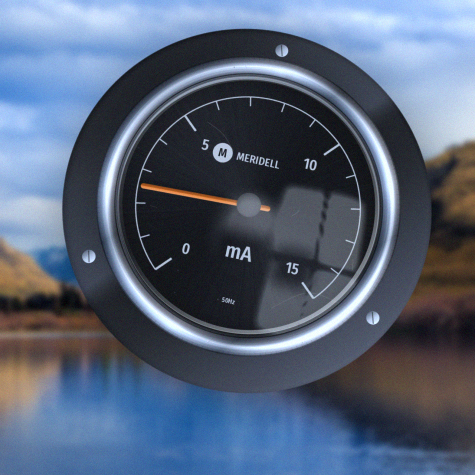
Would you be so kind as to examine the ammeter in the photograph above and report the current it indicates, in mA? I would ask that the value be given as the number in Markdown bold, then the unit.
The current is **2.5** mA
